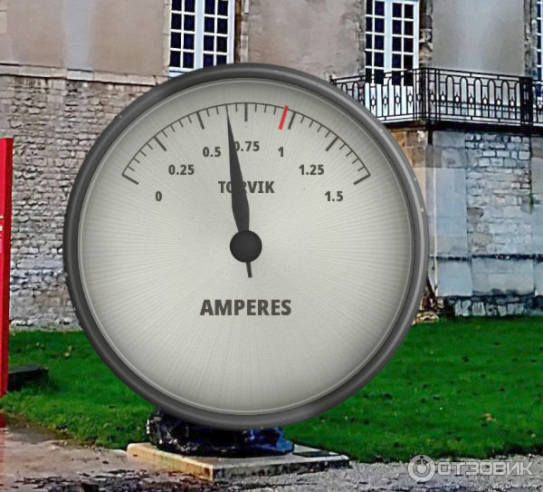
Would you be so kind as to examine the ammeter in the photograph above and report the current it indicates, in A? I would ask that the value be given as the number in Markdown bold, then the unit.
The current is **0.65** A
